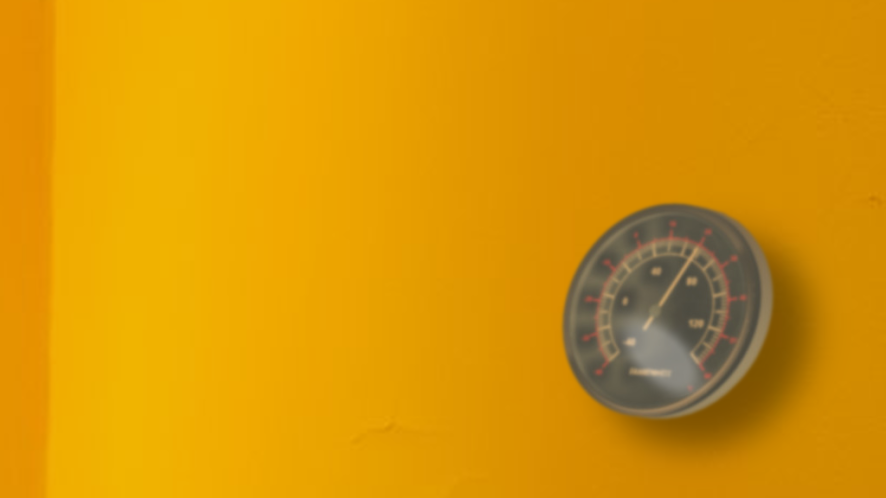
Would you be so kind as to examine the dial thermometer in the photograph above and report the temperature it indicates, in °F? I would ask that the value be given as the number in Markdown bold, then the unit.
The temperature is **70** °F
